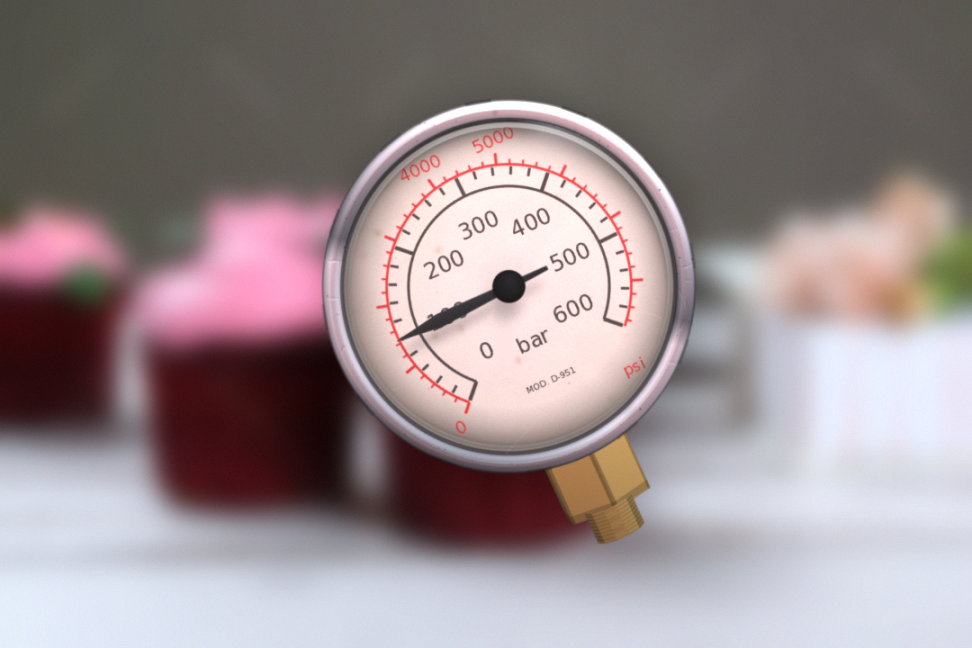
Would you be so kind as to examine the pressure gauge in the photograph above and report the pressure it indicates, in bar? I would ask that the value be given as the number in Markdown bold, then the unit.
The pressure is **100** bar
